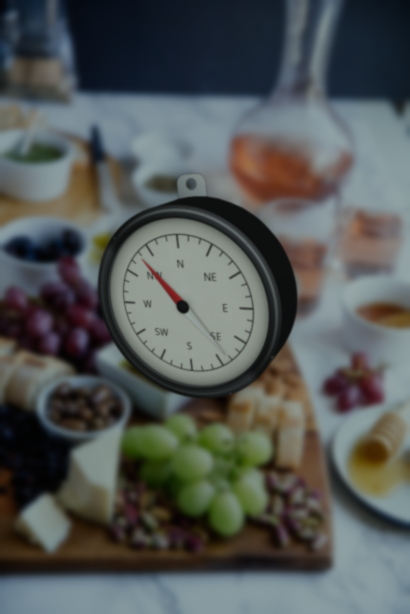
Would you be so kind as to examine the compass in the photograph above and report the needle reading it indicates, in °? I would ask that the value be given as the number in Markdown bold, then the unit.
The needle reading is **320** °
